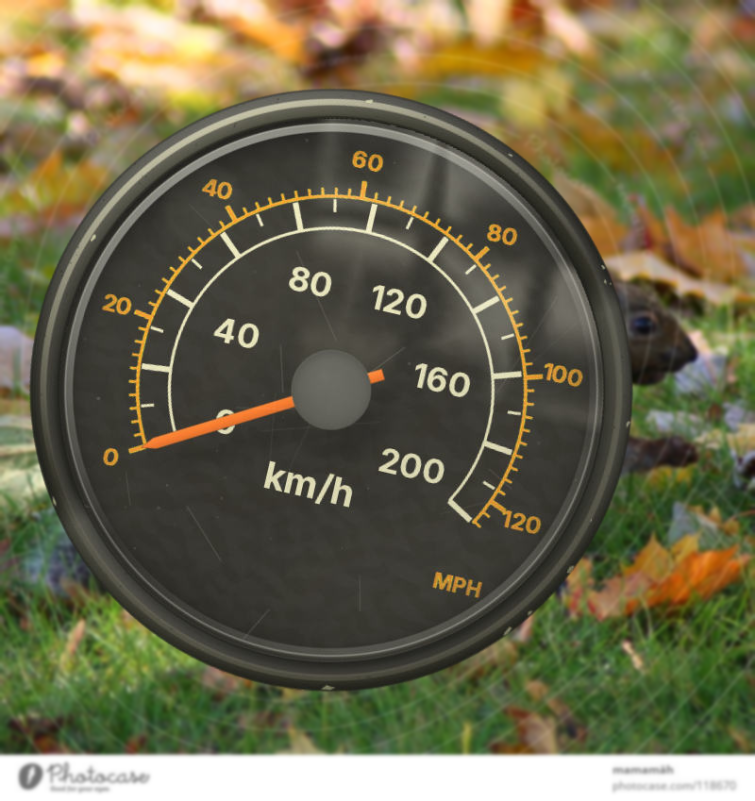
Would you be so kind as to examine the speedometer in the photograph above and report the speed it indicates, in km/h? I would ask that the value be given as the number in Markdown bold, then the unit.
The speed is **0** km/h
